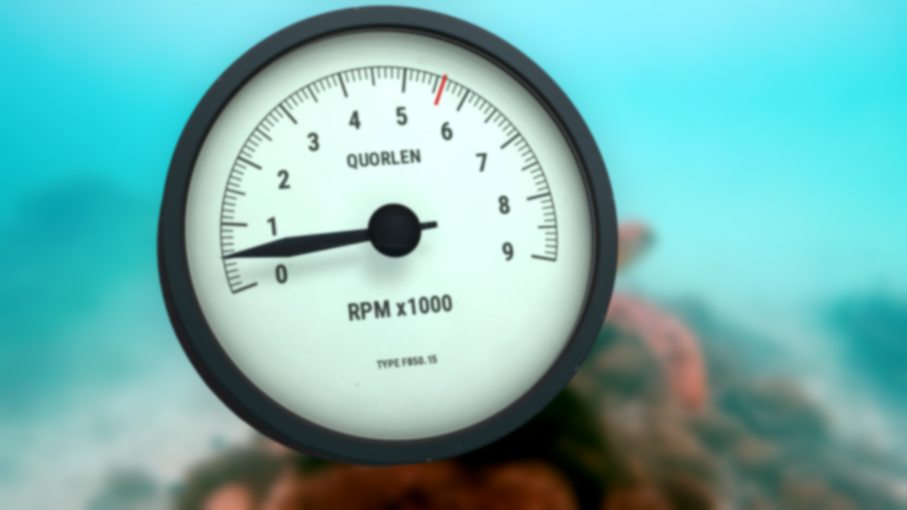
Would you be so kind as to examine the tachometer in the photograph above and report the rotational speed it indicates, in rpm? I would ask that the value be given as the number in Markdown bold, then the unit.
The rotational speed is **500** rpm
